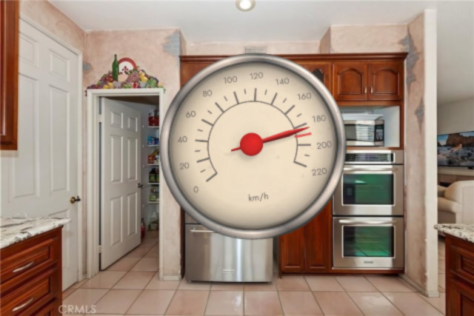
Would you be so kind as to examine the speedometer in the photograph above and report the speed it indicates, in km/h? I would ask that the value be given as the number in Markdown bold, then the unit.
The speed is **185** km/h
